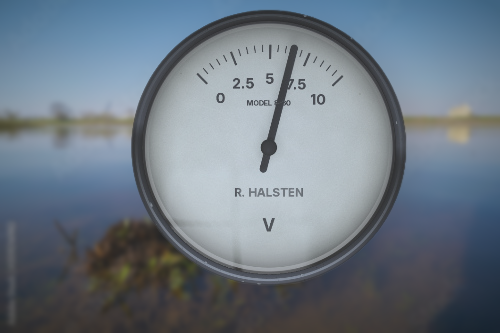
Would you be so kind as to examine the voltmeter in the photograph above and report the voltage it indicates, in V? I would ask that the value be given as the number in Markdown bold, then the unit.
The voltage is **6.5** V
